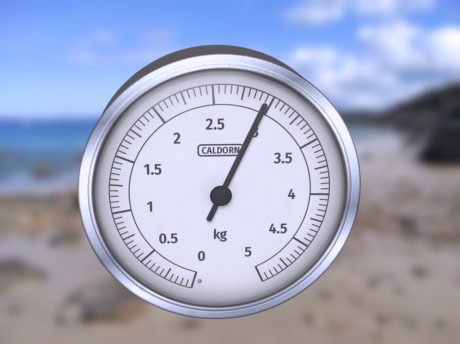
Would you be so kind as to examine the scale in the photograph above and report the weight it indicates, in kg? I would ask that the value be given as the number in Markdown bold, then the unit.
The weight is **2.95** kg
